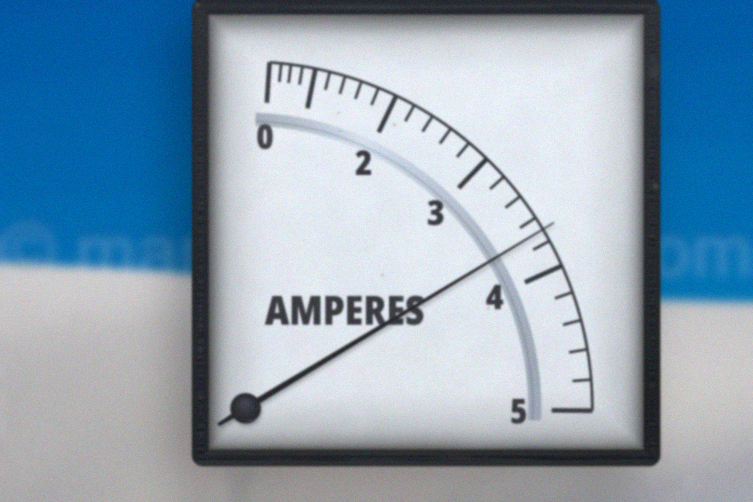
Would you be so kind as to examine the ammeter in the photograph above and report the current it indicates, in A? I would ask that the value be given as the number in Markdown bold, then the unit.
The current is **3.7** A
